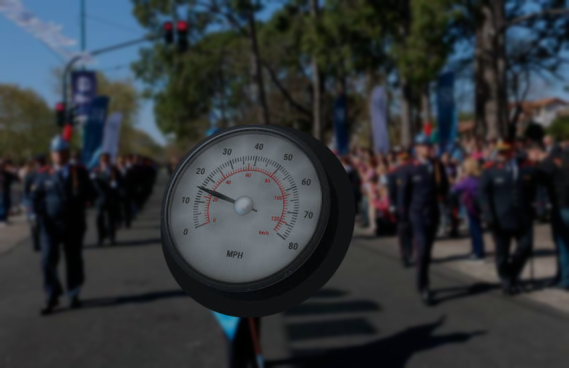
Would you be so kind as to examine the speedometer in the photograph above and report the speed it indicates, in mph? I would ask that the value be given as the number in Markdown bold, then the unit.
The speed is **15** mph
